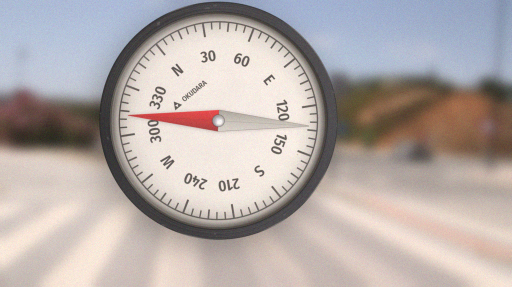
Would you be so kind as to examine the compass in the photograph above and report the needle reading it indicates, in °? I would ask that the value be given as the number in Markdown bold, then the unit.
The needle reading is **312.5** °
